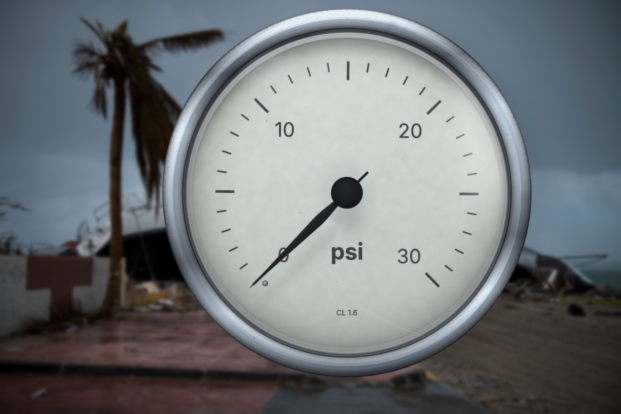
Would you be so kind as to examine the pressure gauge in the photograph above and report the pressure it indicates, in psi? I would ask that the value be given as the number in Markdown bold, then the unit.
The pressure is **0** psi
